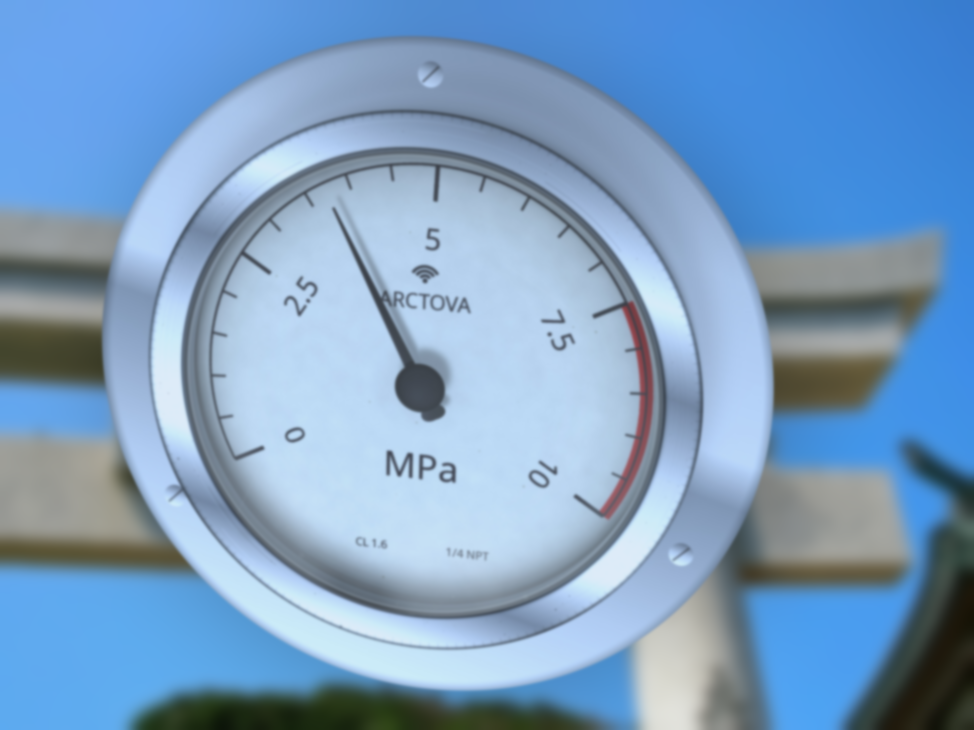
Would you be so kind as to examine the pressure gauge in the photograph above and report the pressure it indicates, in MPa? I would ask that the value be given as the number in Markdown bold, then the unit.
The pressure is **3.75** MPa
